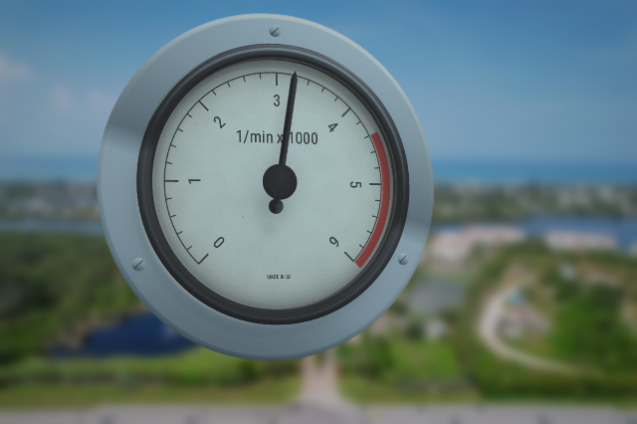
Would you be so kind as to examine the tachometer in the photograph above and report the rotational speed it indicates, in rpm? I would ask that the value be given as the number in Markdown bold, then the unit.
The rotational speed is **3200** rpm
